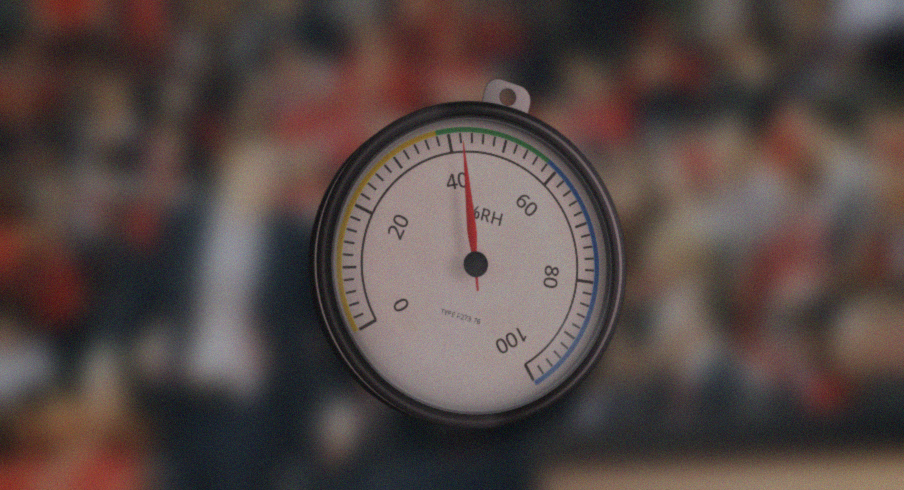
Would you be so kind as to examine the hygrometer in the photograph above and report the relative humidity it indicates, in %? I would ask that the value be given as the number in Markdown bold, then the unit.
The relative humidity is **42** %
